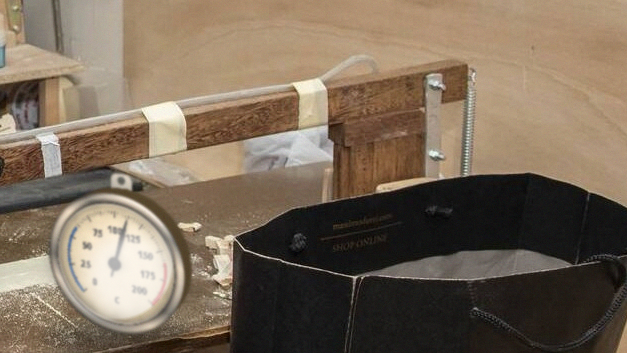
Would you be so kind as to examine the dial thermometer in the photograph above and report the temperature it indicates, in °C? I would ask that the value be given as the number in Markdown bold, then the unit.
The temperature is **112.5** °C
